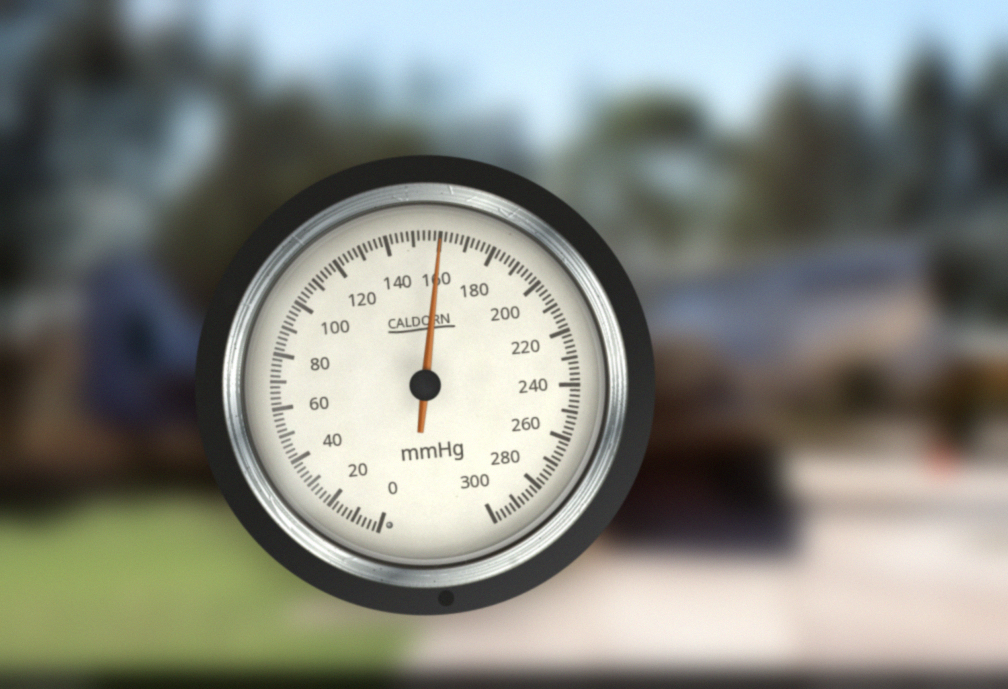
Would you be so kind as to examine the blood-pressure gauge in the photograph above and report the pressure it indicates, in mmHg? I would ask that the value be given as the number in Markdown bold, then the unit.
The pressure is **160** mmHg
